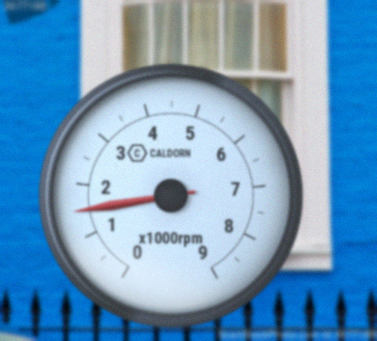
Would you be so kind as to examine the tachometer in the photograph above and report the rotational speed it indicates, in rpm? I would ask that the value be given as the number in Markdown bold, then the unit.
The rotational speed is **1500** rpm
